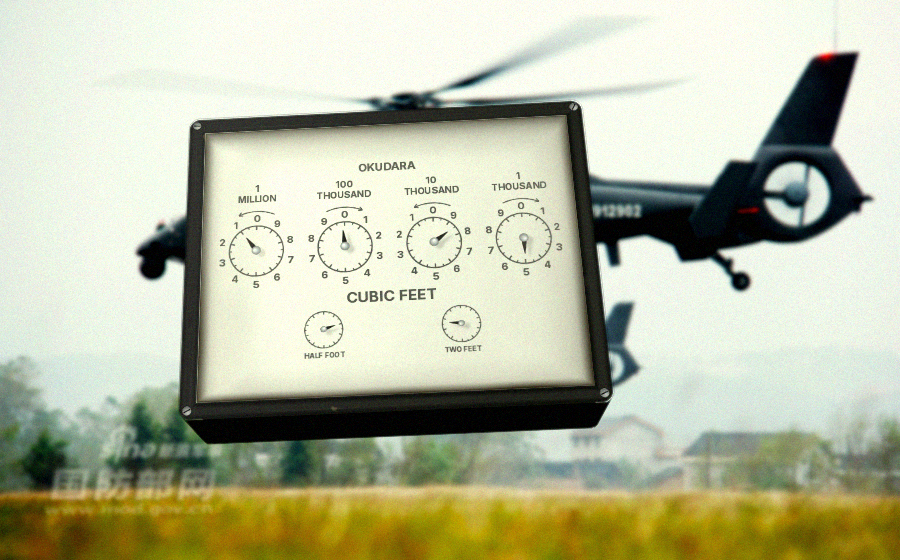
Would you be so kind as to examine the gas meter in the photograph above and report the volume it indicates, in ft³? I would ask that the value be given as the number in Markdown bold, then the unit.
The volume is **98500** ft³
